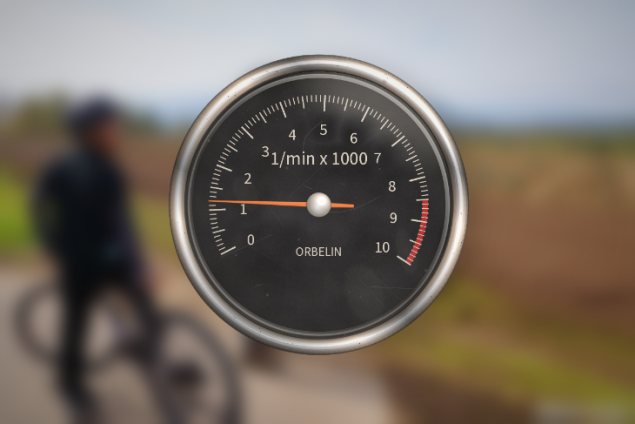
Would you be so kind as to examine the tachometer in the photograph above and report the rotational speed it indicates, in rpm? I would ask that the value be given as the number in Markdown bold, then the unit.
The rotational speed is **1200** rpm
